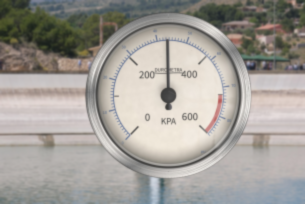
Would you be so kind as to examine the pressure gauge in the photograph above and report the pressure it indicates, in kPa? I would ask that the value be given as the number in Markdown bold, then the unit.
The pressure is **300** kPa
